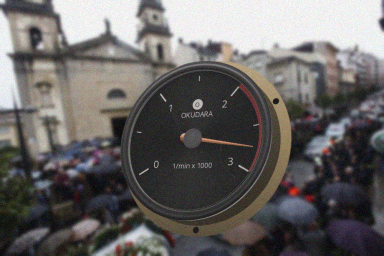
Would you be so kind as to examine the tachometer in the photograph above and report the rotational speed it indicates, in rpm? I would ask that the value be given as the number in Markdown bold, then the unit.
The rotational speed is **2750** rpm
